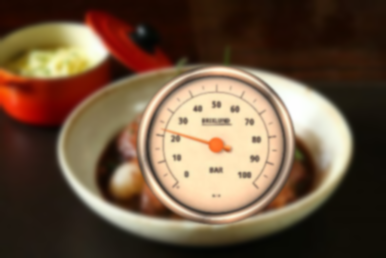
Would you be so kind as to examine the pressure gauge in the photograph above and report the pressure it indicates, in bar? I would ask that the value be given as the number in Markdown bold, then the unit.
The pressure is **22.5** bar
